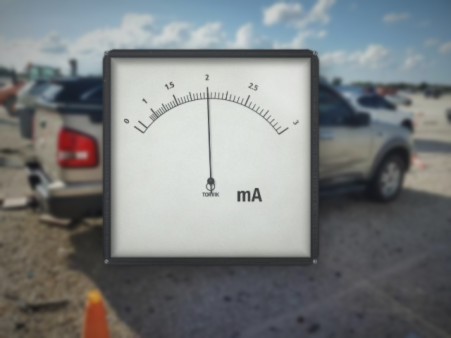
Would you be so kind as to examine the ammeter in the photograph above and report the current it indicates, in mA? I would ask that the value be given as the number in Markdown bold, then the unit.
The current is **2** mA
